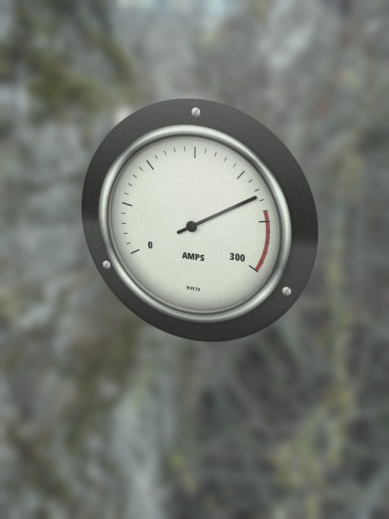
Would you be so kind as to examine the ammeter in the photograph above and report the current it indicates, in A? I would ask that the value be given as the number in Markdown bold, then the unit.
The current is **225** A
